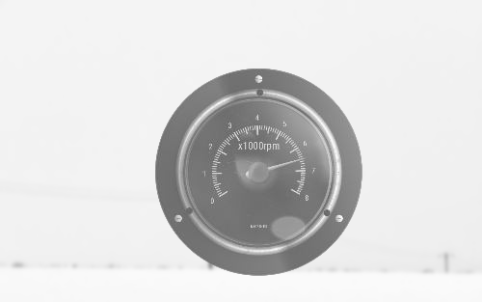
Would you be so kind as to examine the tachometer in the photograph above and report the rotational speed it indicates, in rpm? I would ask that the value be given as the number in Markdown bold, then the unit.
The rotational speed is **6500** rpm
